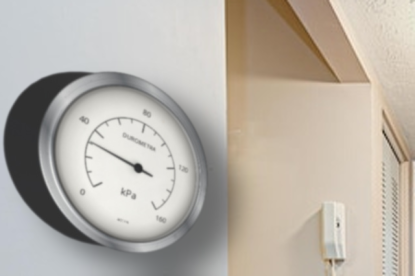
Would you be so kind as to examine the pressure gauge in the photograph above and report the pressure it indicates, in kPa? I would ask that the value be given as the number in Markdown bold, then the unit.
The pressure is **30** kPa
